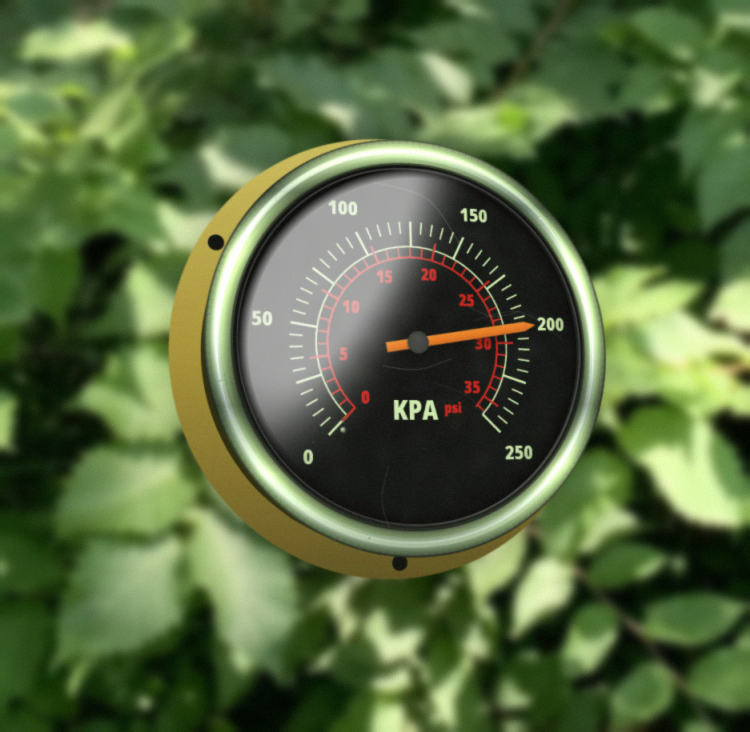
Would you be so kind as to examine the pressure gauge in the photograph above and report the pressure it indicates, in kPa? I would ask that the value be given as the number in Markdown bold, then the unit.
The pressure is **200** kPa
